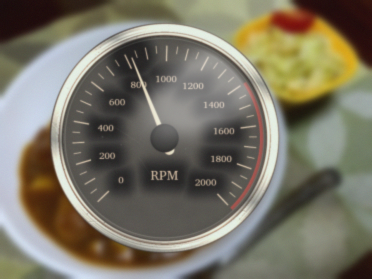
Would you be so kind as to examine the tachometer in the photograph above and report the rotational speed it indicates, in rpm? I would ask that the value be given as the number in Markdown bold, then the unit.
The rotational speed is **825** rpm
